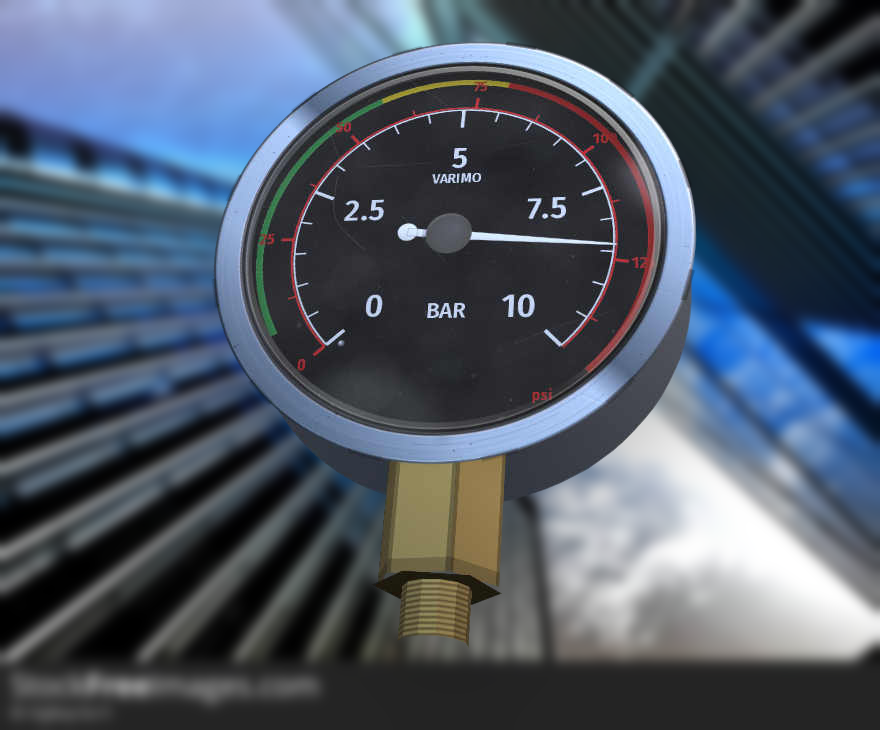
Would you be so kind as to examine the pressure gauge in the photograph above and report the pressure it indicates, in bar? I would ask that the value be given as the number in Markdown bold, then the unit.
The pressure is **8.5** bar
